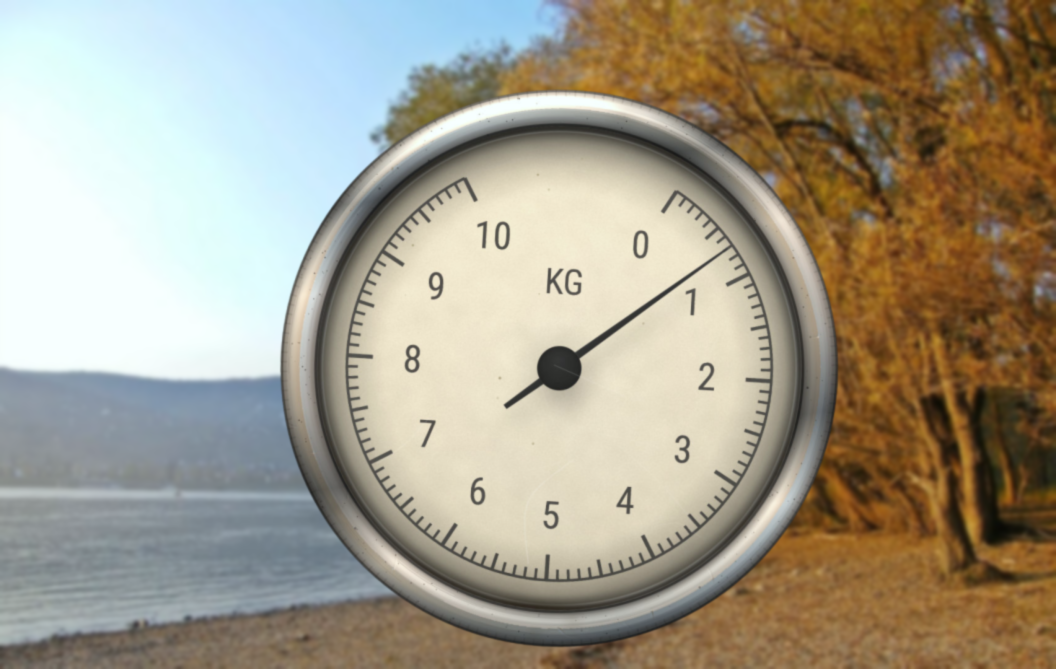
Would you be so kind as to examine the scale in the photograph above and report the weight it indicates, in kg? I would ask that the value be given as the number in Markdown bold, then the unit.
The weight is **0.7** kg
